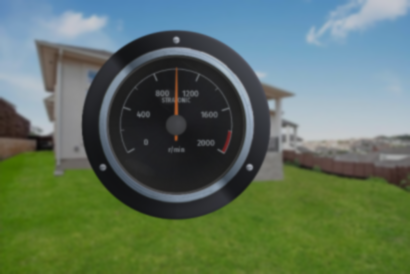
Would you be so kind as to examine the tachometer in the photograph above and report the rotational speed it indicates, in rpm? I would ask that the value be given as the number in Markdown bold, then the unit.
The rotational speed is **1000** rpm
